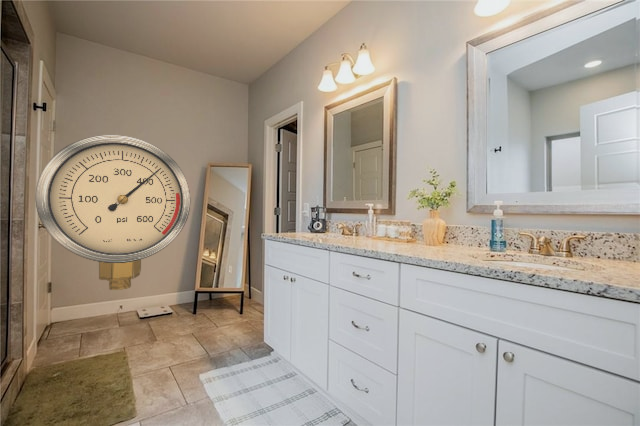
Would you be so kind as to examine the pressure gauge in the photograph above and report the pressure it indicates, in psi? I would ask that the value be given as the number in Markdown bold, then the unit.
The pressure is **400** psi
